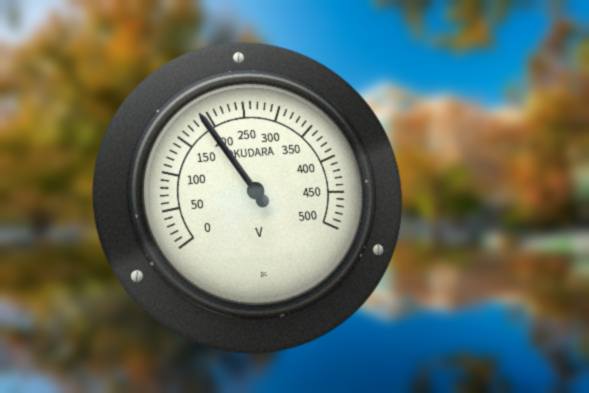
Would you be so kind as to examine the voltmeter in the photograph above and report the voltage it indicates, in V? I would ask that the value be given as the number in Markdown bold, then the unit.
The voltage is **190** V
